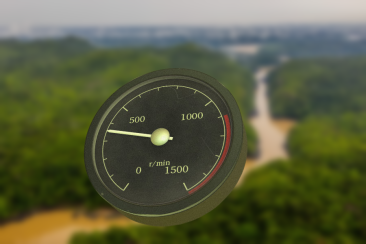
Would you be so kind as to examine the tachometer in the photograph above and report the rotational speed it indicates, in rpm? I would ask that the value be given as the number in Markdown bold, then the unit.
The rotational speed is **350** rpm
